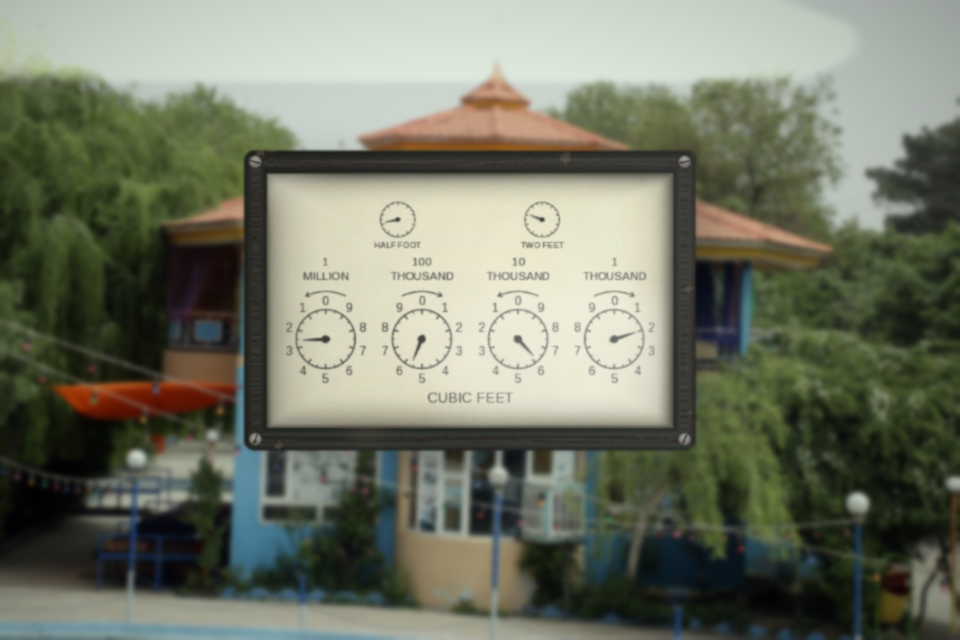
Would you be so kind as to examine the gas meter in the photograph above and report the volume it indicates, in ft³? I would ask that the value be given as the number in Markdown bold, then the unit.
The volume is **256200** ft³
